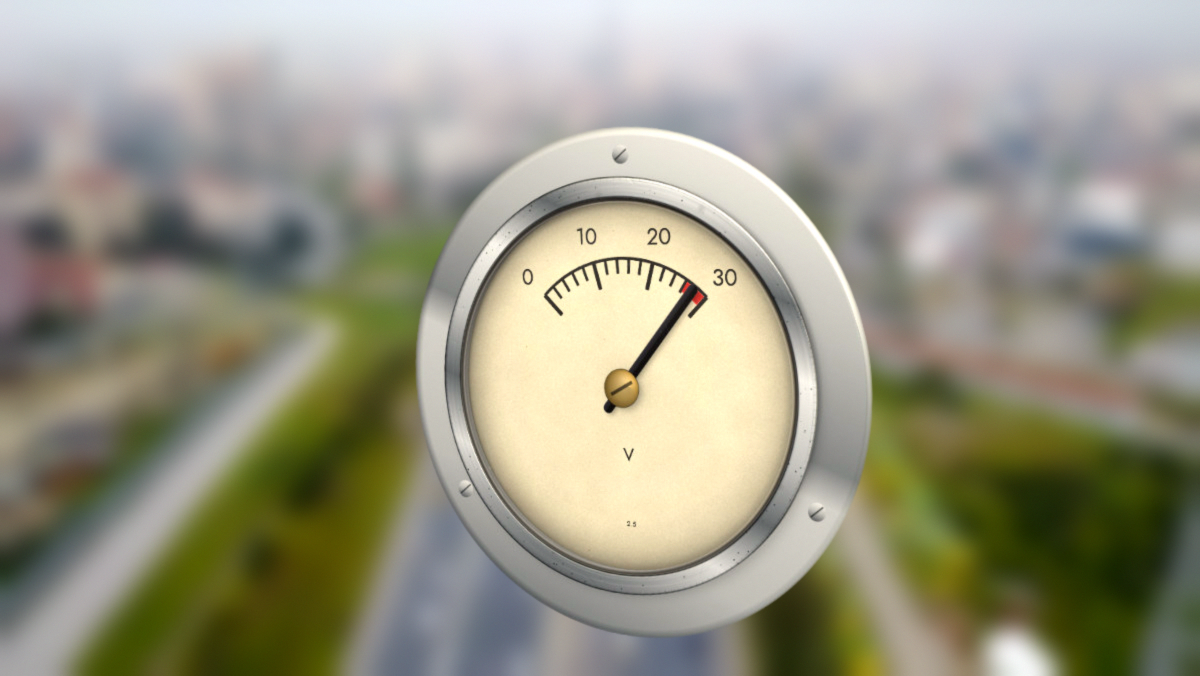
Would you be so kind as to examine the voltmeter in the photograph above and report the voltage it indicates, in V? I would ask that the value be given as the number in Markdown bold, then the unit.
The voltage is **28** V
